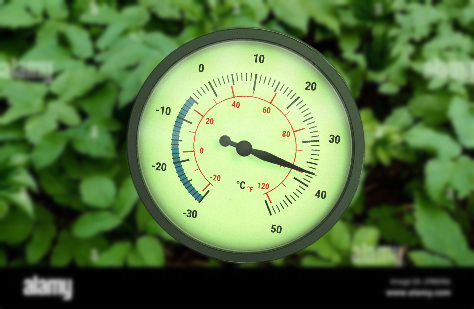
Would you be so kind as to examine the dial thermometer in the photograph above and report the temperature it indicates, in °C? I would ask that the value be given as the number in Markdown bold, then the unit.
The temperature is **37** °C
